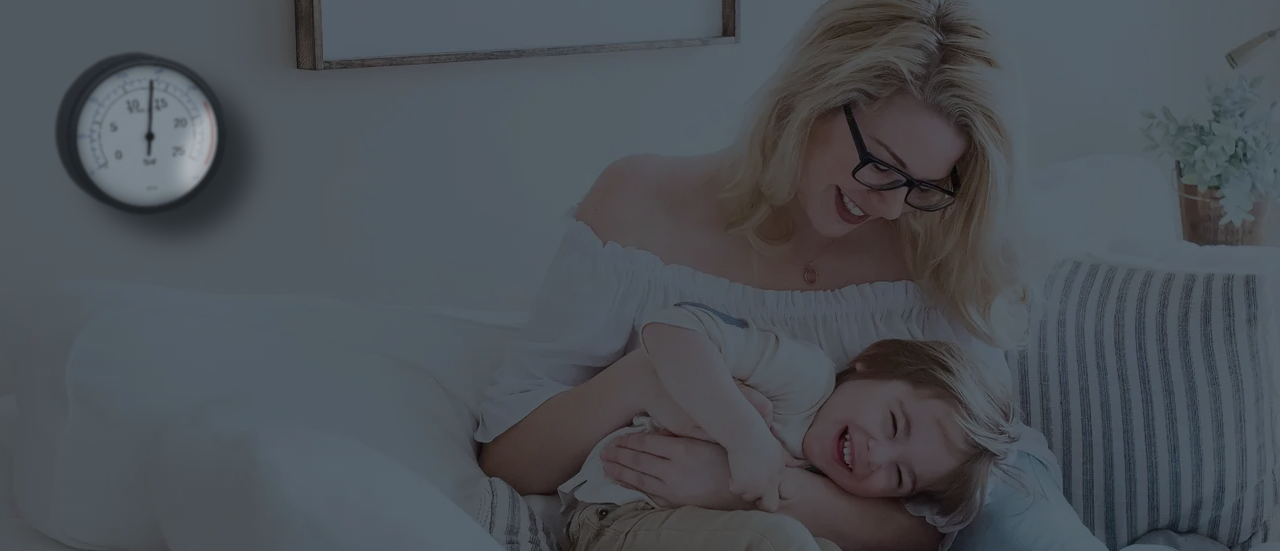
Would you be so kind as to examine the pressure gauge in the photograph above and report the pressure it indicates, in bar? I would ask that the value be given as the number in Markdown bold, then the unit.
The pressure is **13** bar
